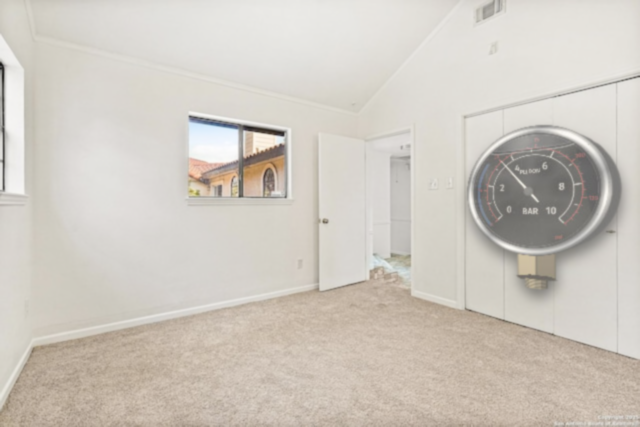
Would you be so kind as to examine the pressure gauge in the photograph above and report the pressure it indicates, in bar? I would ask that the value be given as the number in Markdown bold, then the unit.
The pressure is **3.5** bar
